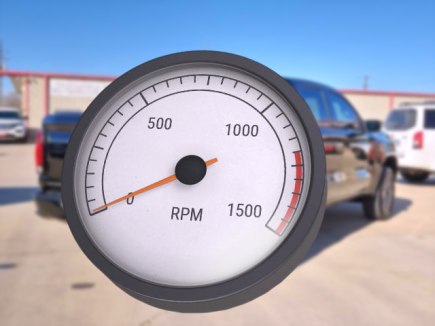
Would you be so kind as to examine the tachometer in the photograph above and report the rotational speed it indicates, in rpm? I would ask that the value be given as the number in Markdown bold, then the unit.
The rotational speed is **0** rpm
